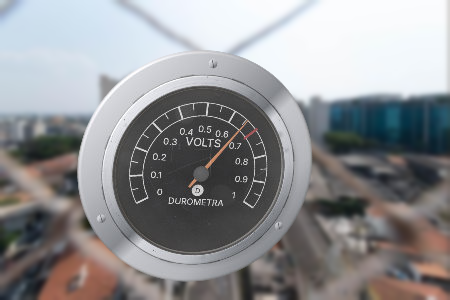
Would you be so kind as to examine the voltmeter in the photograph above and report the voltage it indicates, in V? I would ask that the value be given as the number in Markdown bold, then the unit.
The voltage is **0.65** V
